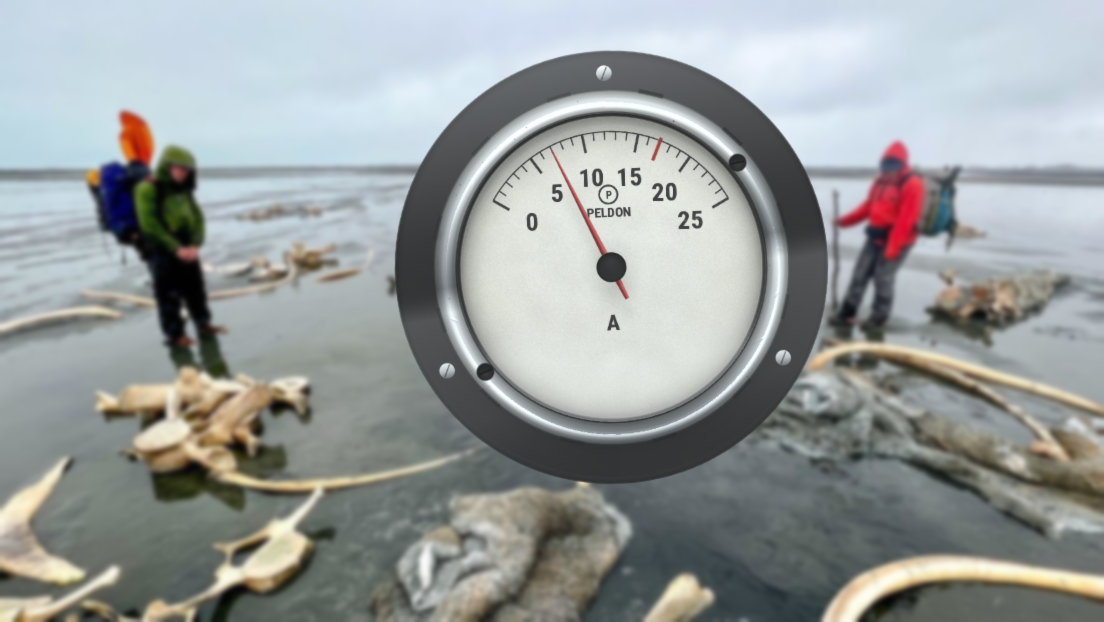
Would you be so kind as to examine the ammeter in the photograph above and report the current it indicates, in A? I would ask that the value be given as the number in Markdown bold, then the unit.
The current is **7** A
